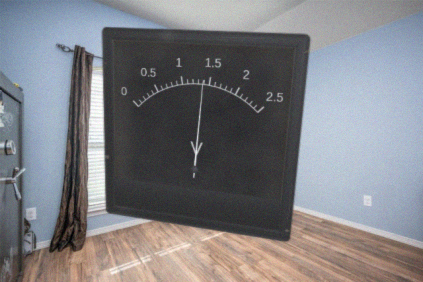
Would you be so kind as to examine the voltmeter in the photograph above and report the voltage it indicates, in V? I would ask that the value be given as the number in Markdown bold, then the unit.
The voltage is **1.4** V
